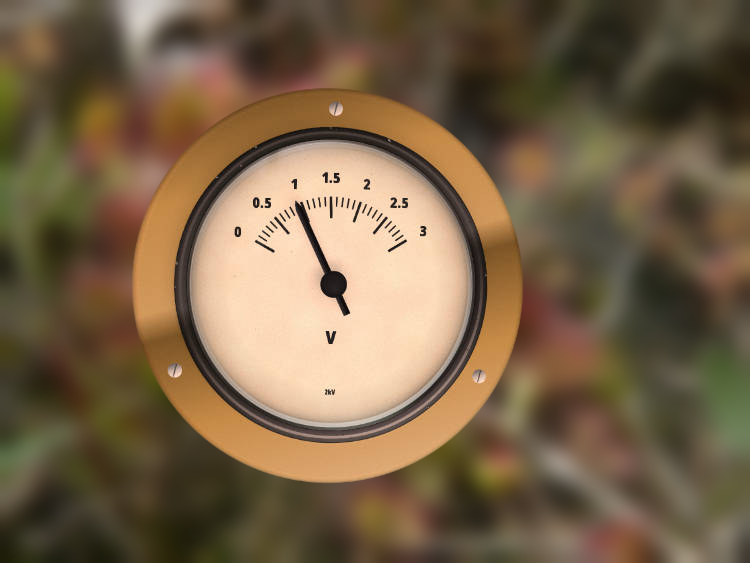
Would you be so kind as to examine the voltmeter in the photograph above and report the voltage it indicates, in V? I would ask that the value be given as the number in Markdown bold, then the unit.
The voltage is **0.9** V
